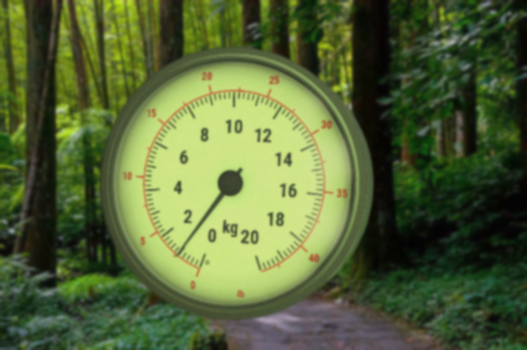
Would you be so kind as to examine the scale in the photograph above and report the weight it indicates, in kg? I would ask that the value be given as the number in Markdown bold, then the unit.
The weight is **1** kg
